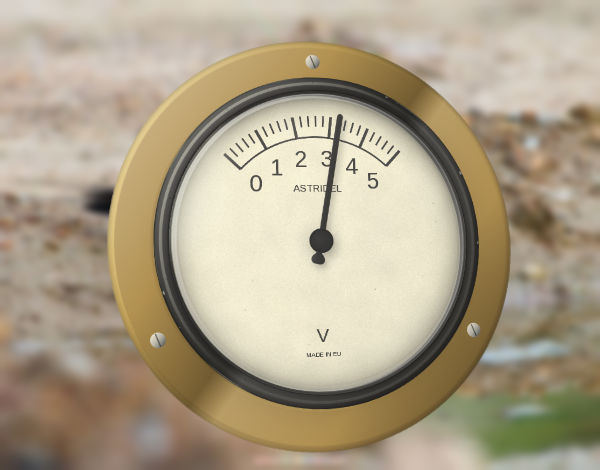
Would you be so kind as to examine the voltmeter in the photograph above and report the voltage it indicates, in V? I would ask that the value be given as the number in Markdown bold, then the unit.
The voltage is **3.2** V
